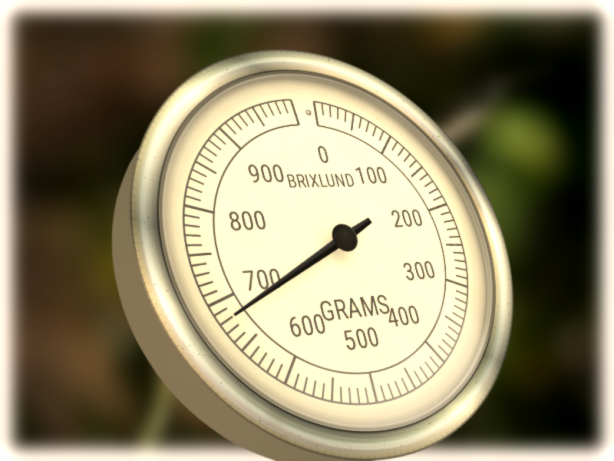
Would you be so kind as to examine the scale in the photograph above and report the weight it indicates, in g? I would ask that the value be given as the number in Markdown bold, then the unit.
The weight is **680** g
